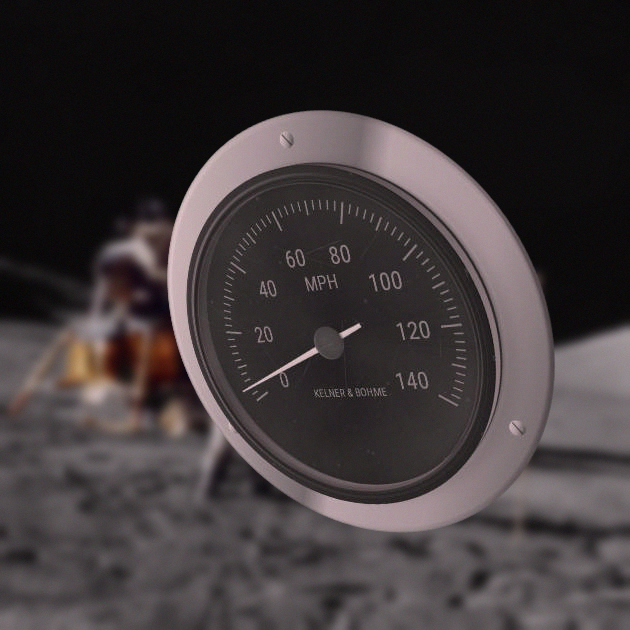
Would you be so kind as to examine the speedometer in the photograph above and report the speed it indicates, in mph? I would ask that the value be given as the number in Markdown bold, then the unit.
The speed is **4** mph
